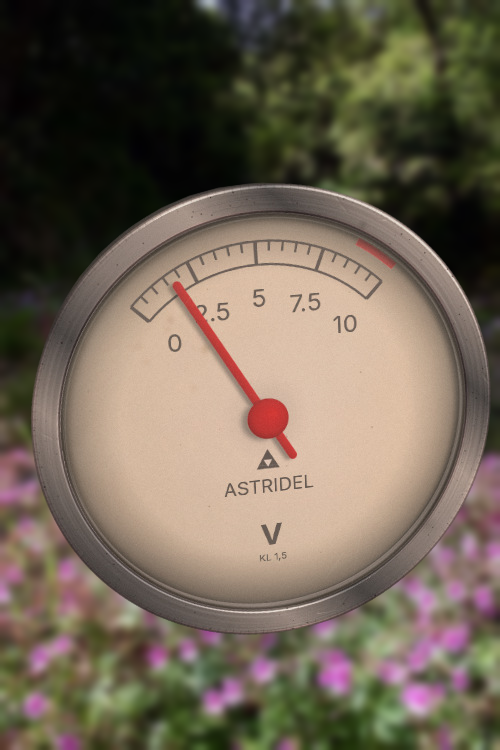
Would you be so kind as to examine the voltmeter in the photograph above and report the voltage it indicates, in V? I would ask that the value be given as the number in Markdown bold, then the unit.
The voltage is **1.75** V
